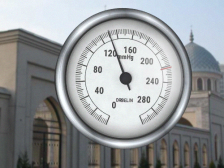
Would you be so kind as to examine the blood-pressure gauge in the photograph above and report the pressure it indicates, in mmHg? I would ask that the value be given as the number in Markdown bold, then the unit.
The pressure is **130** mmHg
